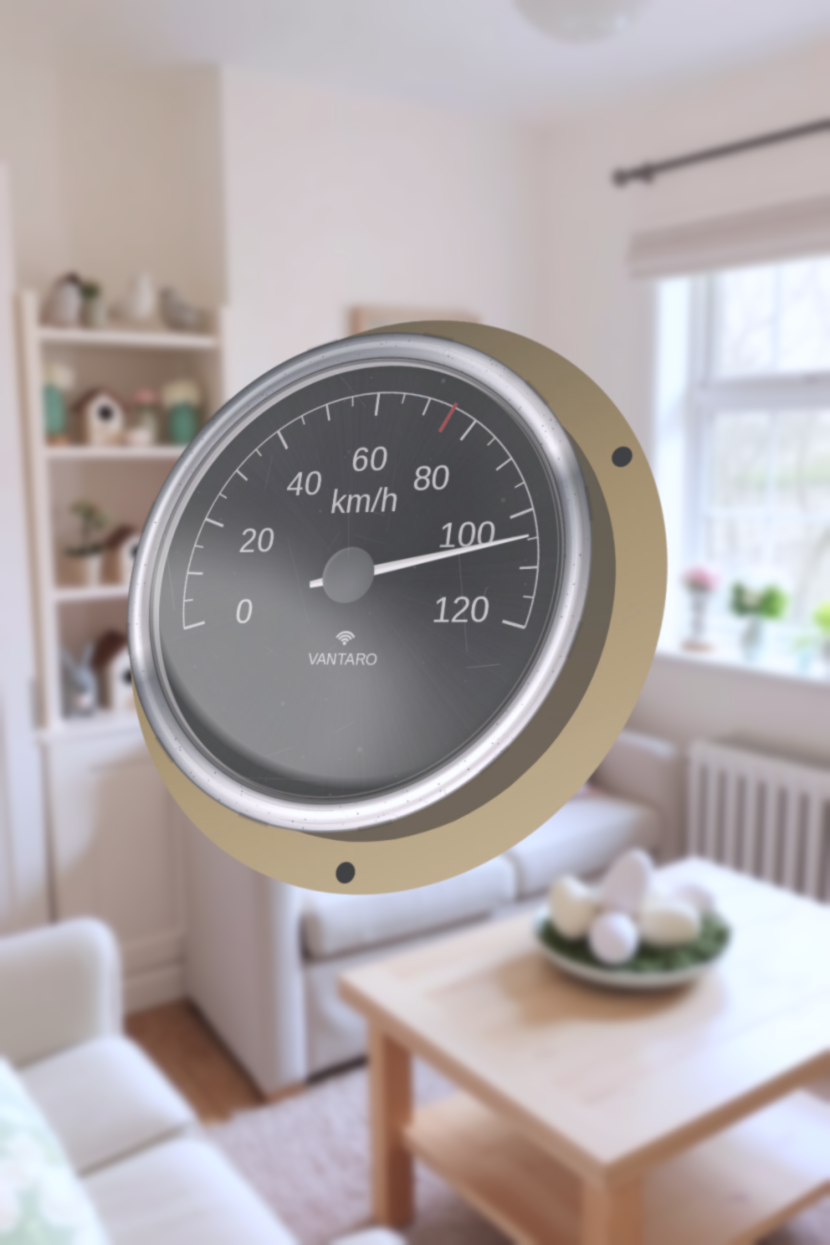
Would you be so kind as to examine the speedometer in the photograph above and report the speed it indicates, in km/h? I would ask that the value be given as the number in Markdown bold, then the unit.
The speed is **105** km/h
